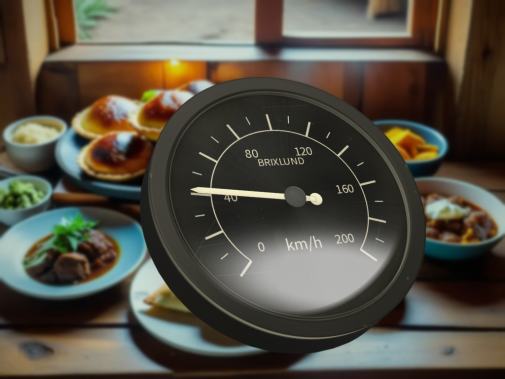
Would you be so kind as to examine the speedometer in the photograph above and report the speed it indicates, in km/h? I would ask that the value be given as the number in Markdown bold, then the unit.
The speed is **40** km/h
